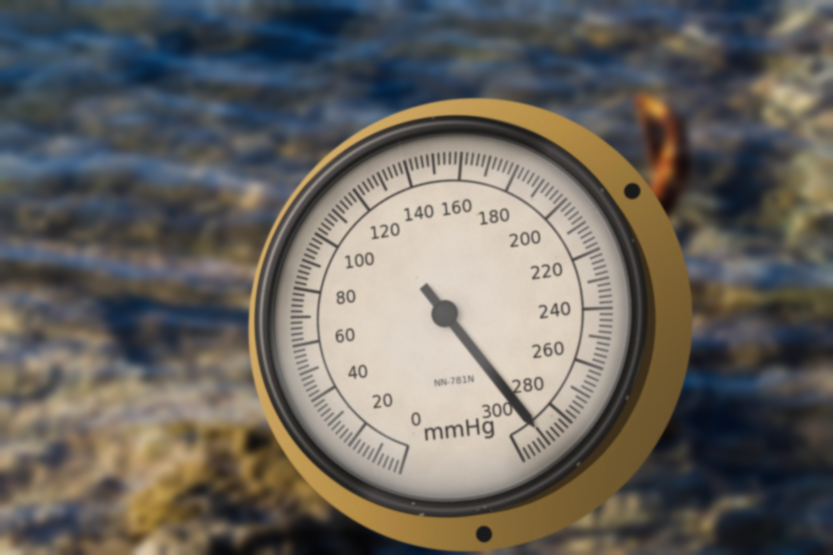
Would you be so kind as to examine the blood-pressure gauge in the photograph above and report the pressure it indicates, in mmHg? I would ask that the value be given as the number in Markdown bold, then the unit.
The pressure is **290** mmHg
